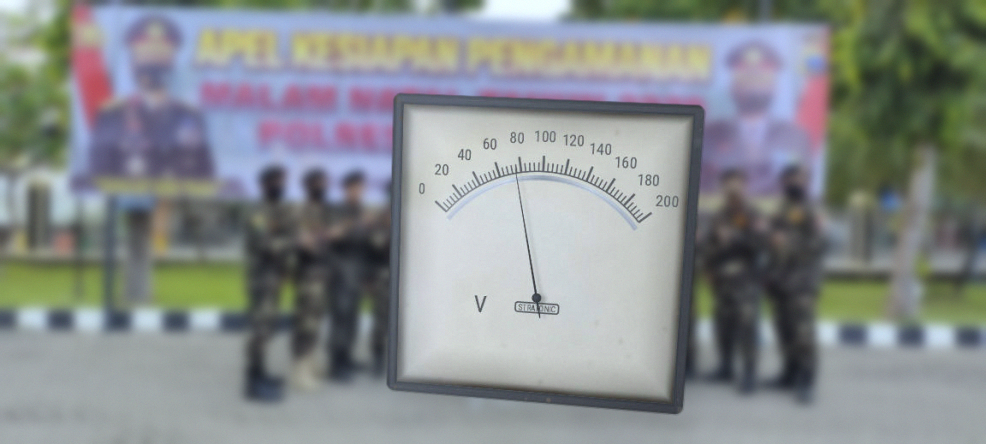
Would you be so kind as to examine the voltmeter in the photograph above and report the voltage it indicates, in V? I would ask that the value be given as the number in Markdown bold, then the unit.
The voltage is **76** V
